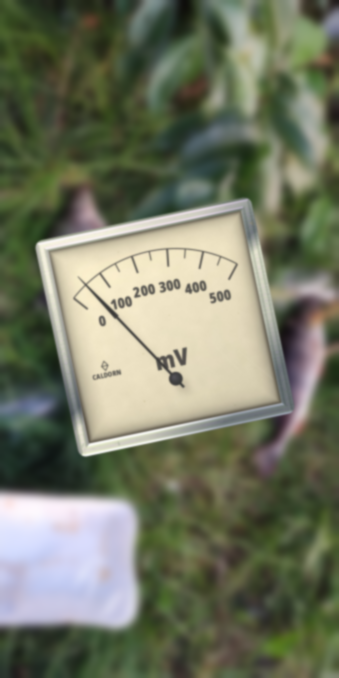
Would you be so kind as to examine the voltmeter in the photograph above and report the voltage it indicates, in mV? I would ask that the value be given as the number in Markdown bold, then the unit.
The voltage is **50** mV
